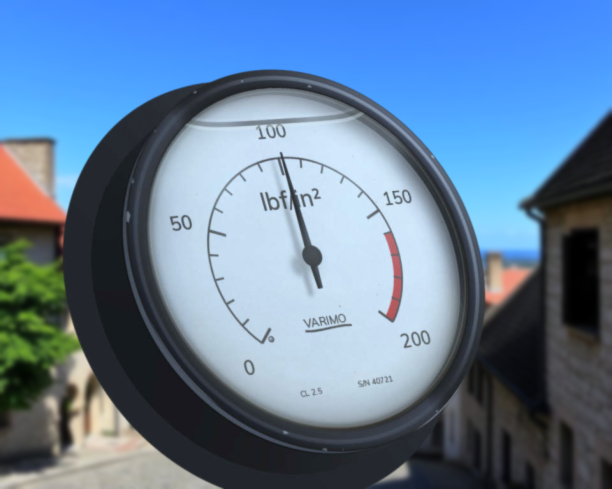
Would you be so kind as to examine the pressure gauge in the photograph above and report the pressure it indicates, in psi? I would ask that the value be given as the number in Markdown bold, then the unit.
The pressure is **100** psi
